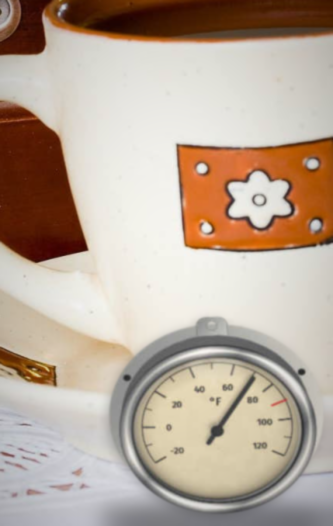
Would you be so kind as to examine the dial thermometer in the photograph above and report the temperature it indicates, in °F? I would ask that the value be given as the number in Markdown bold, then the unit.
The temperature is **70** °F
